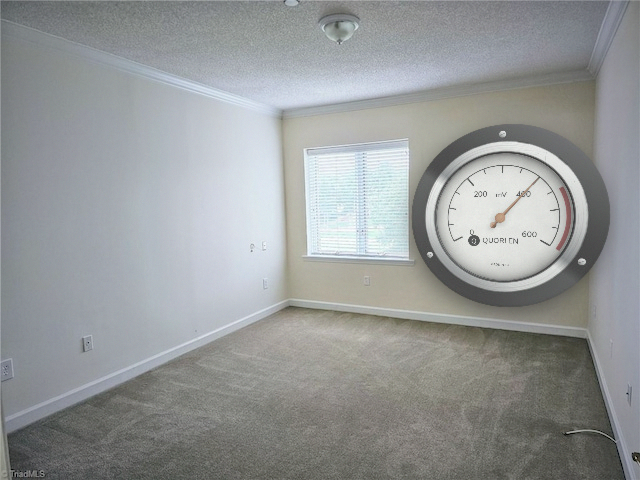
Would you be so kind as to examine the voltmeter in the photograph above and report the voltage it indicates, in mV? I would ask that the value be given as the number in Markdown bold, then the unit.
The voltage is **400** mV
